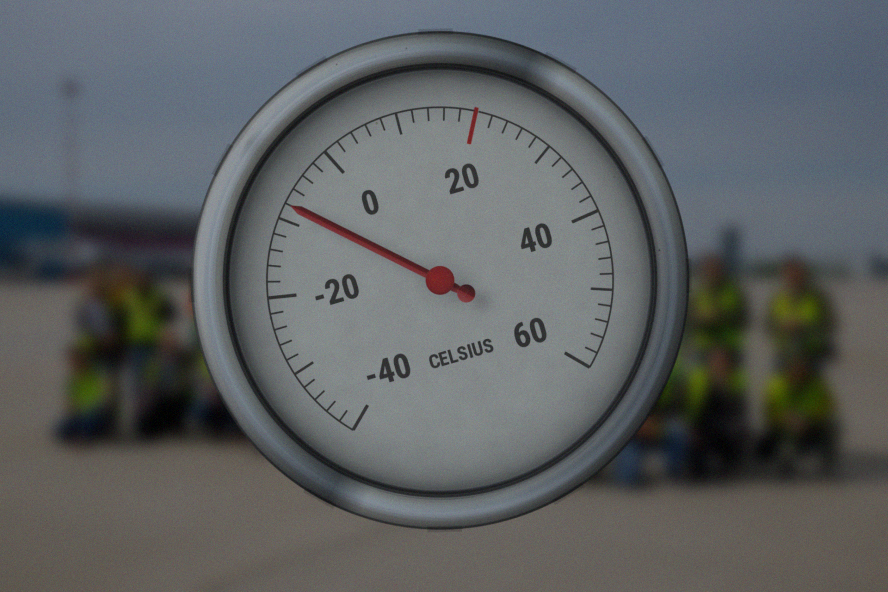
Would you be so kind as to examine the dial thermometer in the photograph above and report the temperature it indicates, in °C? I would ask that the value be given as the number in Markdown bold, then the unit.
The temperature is **-8** °C
